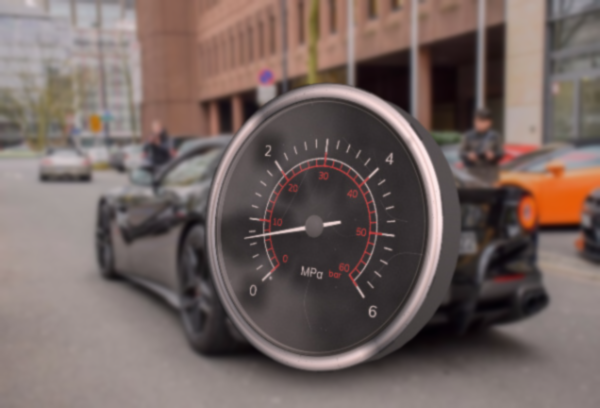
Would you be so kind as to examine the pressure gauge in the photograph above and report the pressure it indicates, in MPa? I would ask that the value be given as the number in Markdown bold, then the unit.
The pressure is **0.7** MPa
